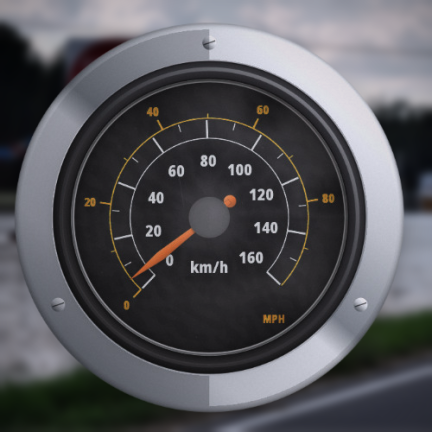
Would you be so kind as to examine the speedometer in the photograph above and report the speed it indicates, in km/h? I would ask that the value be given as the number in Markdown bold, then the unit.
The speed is **5** km/h
